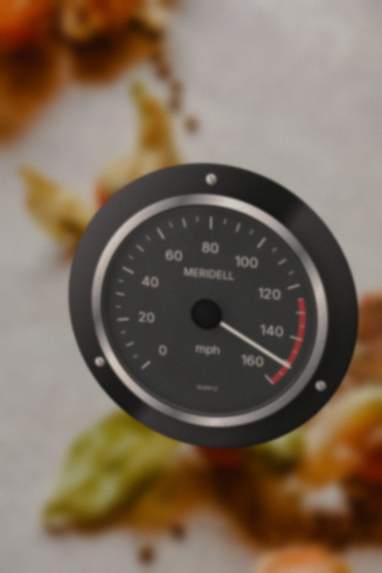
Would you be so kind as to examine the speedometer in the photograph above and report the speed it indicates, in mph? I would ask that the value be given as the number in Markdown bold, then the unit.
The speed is **150** mph
